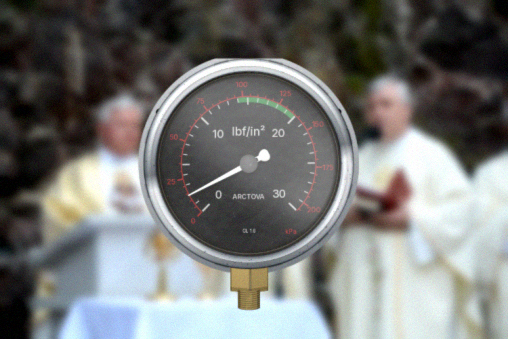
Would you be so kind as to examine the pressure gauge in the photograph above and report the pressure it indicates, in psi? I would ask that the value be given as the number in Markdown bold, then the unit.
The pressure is **2** psi
